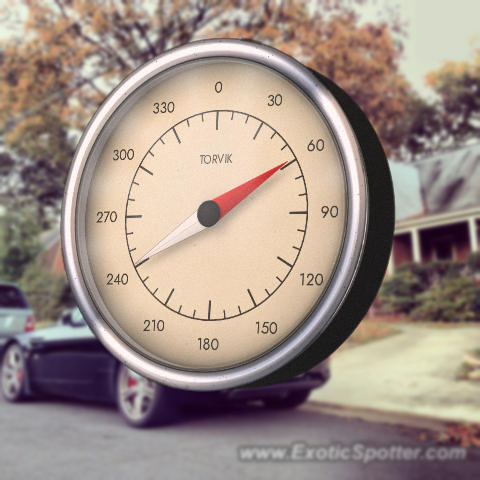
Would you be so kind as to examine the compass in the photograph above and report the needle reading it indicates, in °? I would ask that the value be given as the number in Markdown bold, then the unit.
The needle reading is **60** °
